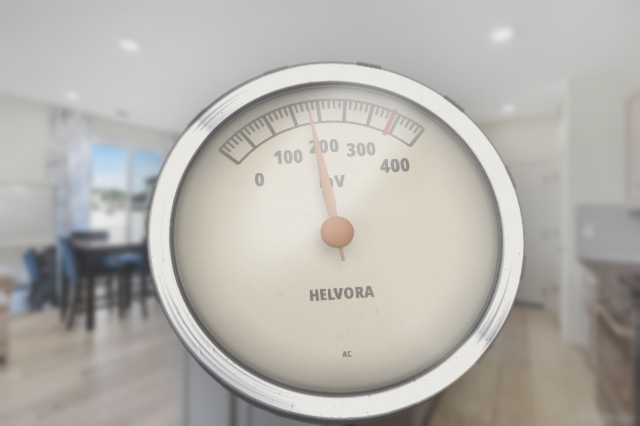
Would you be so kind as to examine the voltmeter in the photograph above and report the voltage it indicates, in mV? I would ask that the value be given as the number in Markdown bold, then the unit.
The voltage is **180** mV
